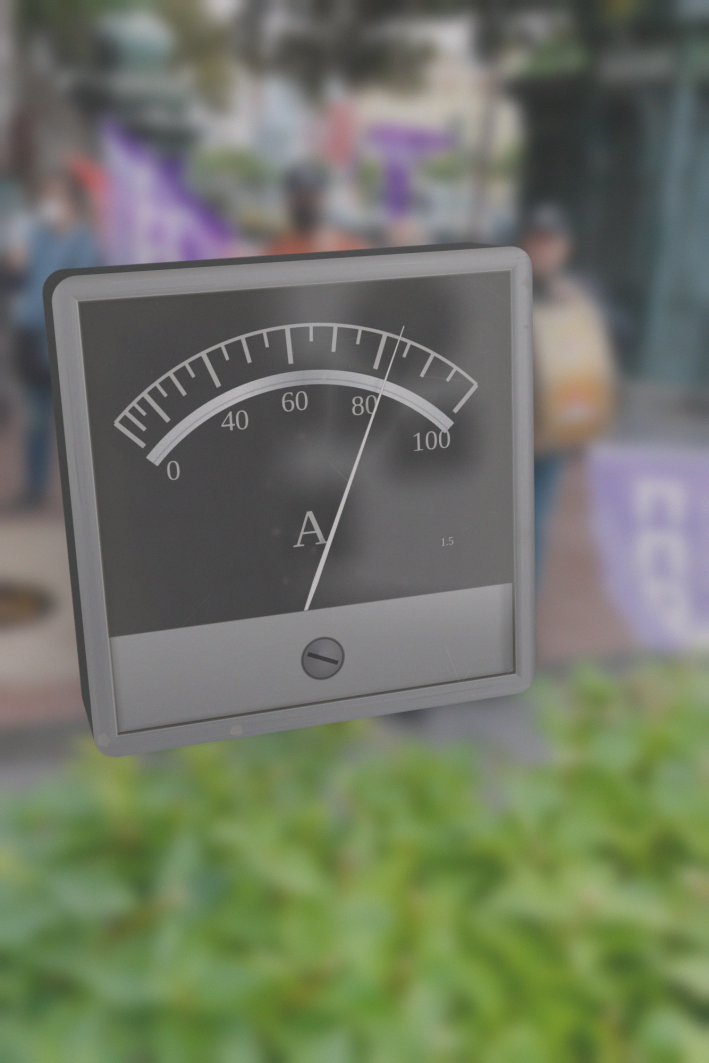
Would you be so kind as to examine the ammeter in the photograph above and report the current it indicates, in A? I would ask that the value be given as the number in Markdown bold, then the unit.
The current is **82.5** A
